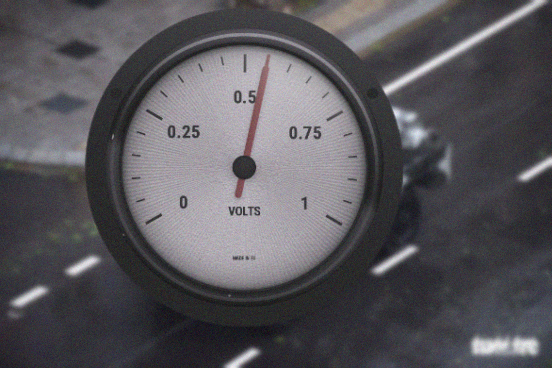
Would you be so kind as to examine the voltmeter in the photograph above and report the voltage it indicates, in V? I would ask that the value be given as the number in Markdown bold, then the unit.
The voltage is **0.55** V
